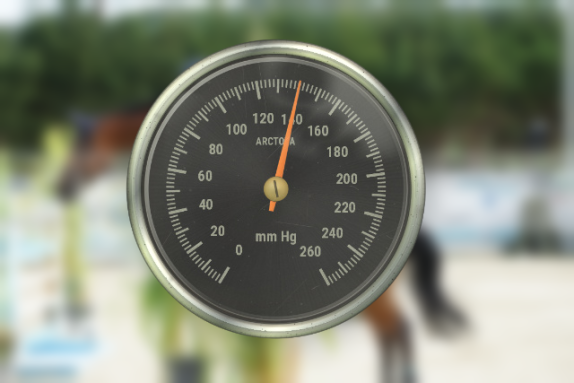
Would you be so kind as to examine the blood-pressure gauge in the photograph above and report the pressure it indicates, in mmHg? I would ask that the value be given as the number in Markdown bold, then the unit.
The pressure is **140** mmHg
